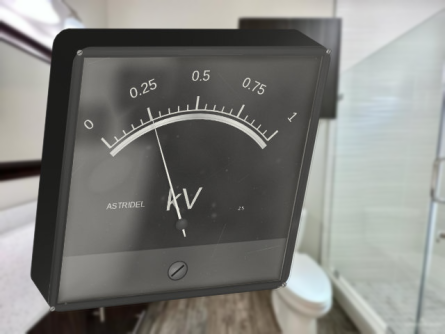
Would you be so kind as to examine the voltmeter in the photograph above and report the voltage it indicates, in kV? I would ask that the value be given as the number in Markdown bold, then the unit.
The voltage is **0.25** kV
